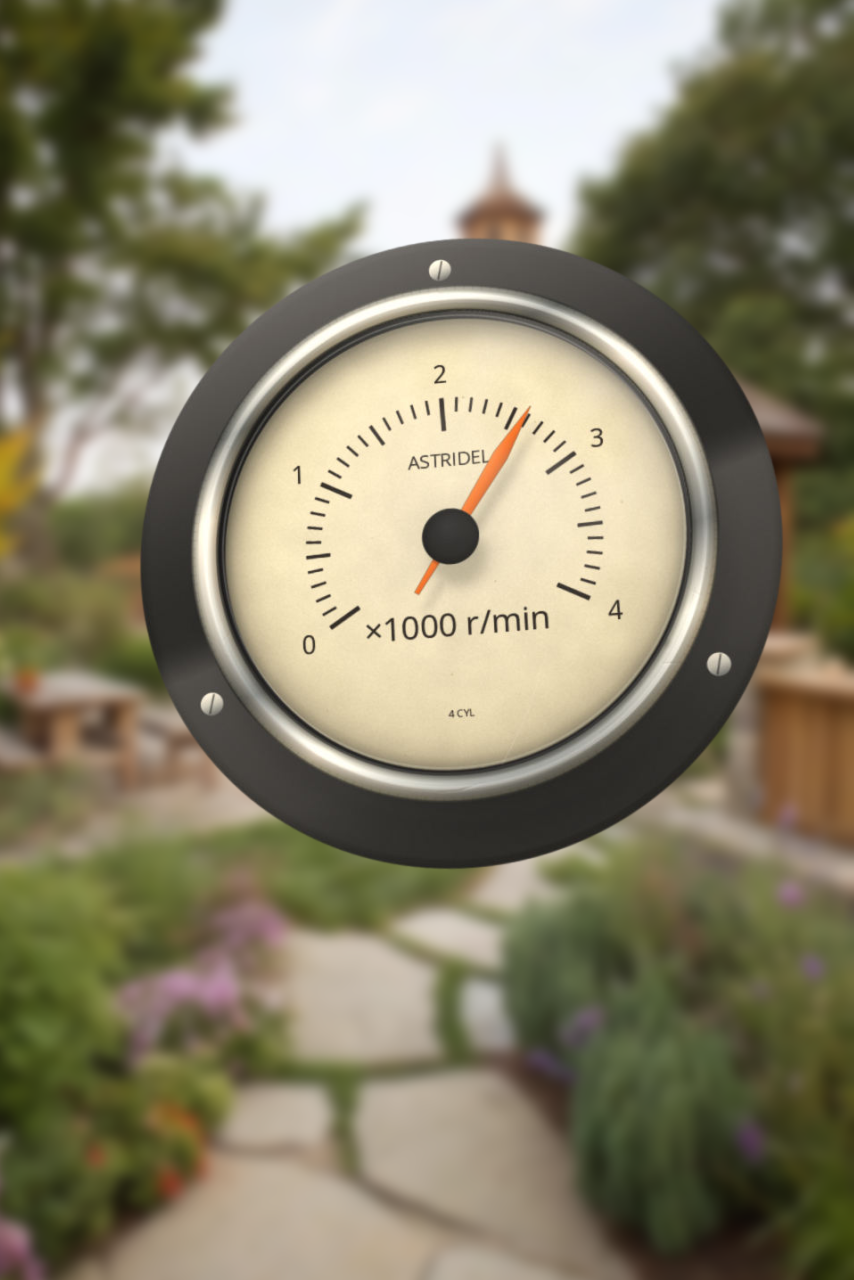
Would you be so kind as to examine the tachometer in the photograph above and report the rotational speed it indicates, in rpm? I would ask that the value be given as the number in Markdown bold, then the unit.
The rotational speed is **2600** rpm
